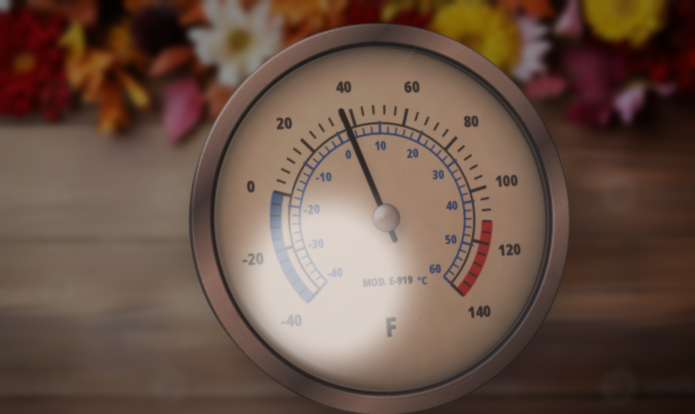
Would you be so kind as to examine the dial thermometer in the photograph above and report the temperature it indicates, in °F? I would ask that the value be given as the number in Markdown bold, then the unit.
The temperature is **36** °F
